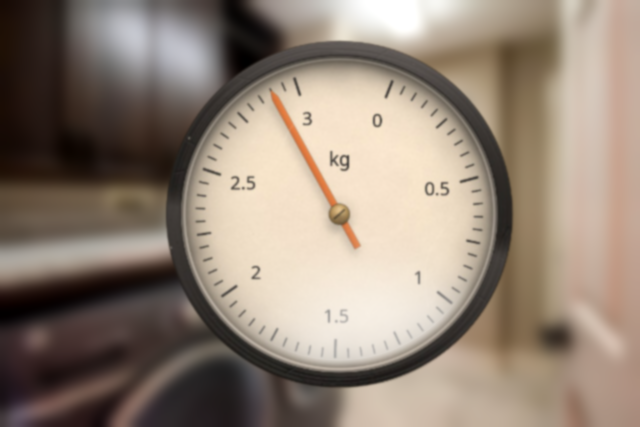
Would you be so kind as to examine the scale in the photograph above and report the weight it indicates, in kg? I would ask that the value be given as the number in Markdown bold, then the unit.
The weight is **2.9** kg
